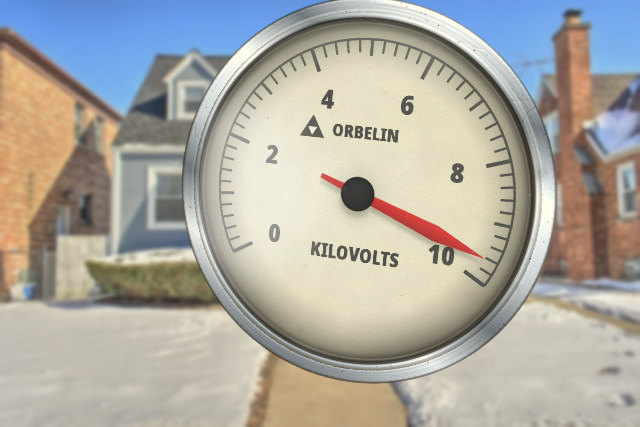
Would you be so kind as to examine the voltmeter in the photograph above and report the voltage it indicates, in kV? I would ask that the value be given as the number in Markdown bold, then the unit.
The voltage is **9.6** kV
